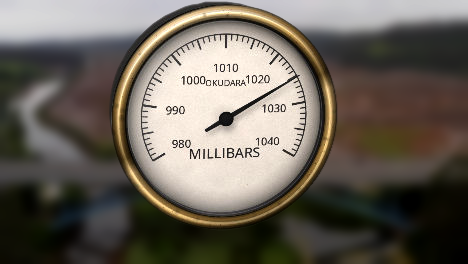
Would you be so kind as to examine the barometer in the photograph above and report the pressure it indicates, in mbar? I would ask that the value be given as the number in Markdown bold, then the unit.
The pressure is **1025** mbar
